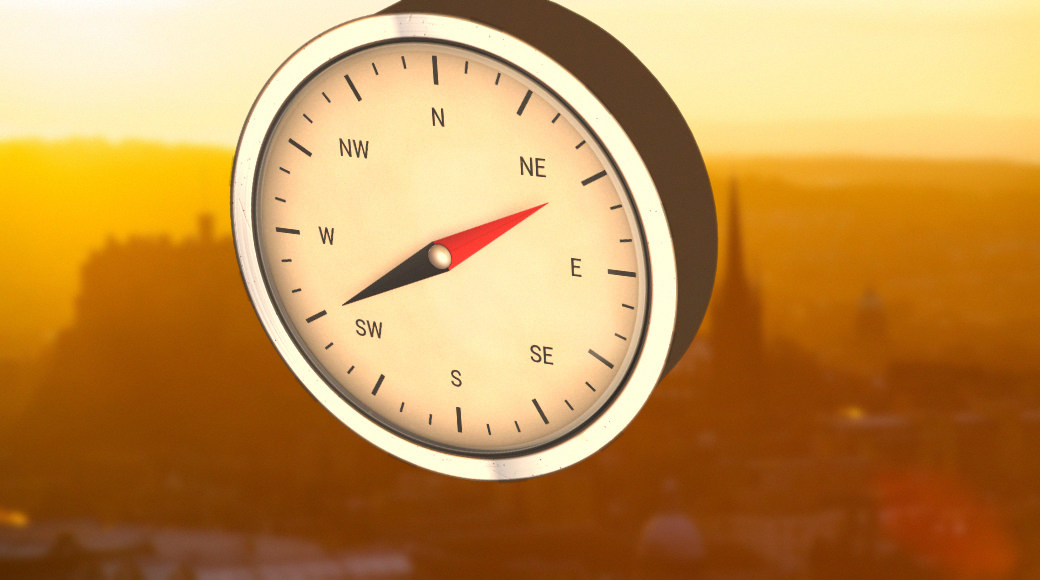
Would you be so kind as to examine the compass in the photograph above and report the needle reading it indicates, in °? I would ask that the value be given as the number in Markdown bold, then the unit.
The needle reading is **60** °
